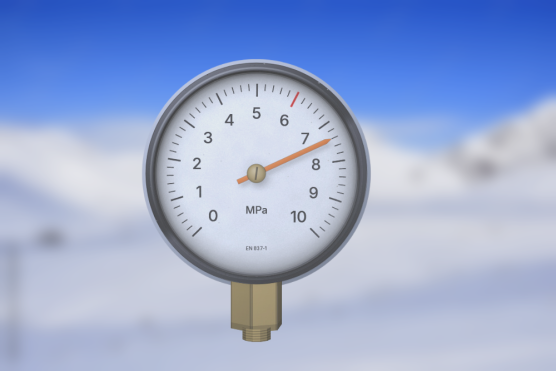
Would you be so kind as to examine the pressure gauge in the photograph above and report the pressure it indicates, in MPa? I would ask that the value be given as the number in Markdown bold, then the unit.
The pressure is **7.4** MPa
